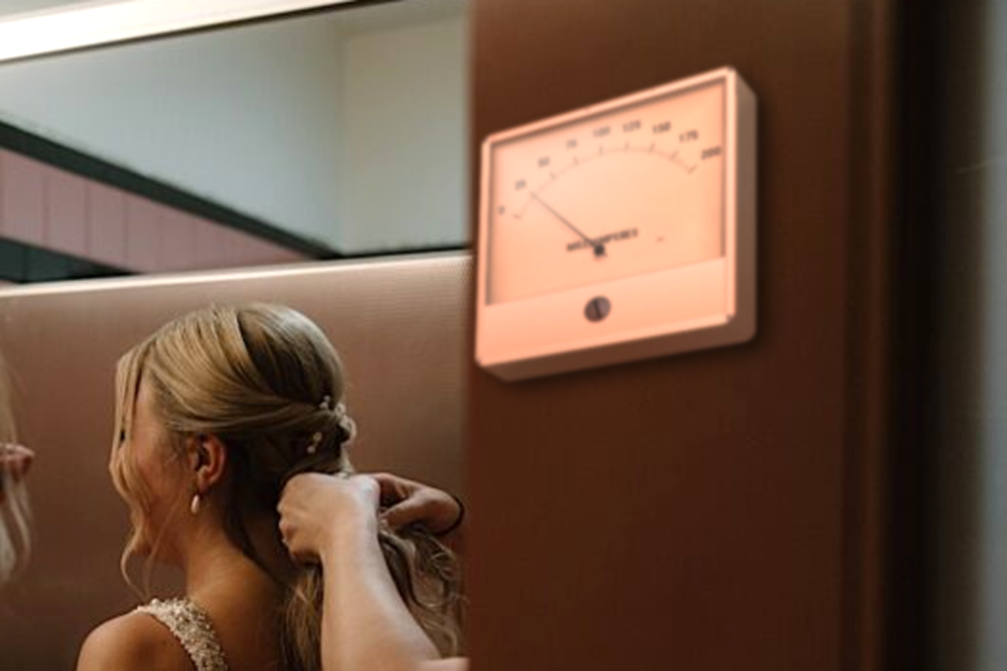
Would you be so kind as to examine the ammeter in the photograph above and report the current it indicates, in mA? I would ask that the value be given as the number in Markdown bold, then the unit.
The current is **25** mA
